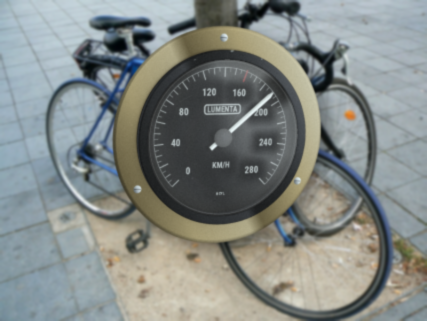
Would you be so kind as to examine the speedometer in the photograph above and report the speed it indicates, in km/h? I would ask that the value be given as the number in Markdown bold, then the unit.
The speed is **190** km/h
